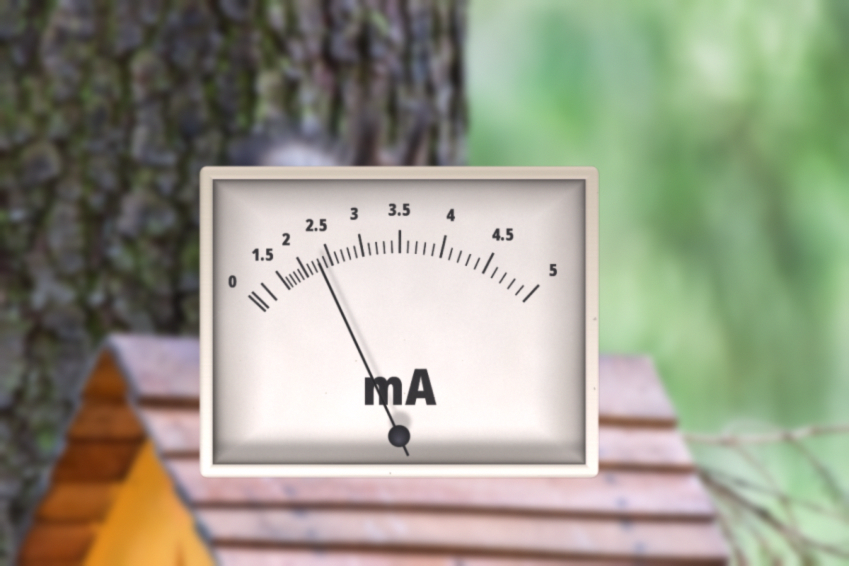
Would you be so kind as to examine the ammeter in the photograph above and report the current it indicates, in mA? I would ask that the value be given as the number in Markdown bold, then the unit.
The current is **2.3** mA
